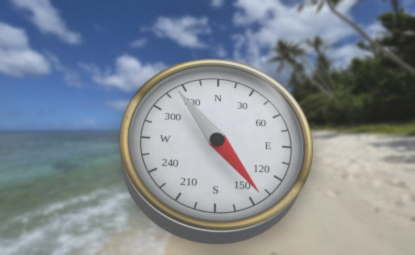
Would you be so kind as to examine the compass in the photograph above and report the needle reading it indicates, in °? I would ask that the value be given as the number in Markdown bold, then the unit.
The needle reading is **142.5** °
